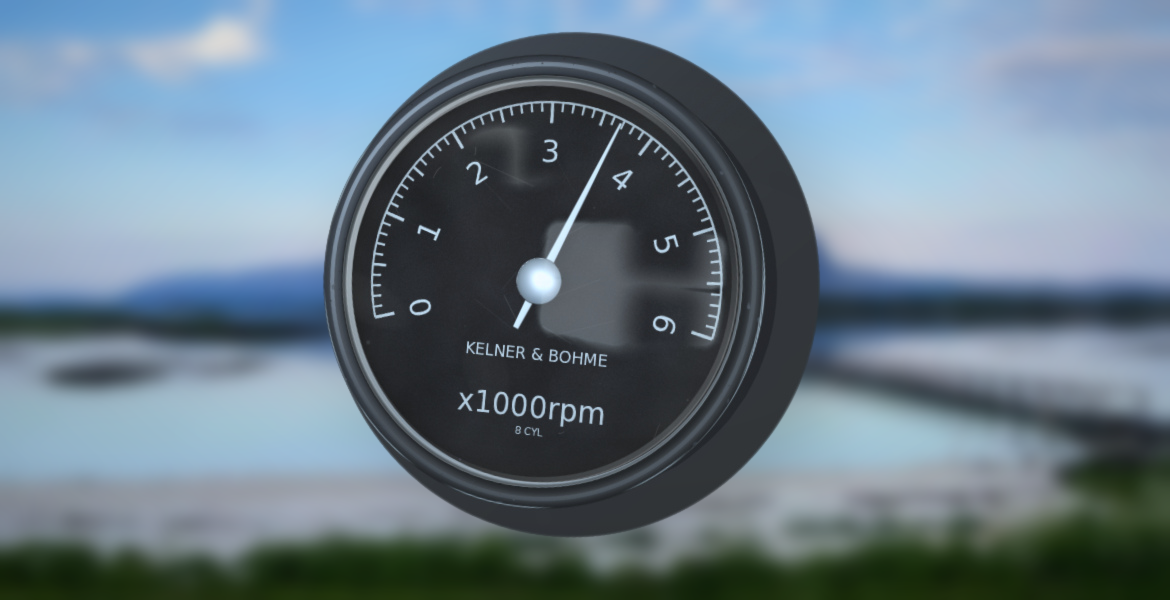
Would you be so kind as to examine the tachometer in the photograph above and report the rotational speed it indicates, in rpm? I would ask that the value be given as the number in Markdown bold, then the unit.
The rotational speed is **3700** rpm
